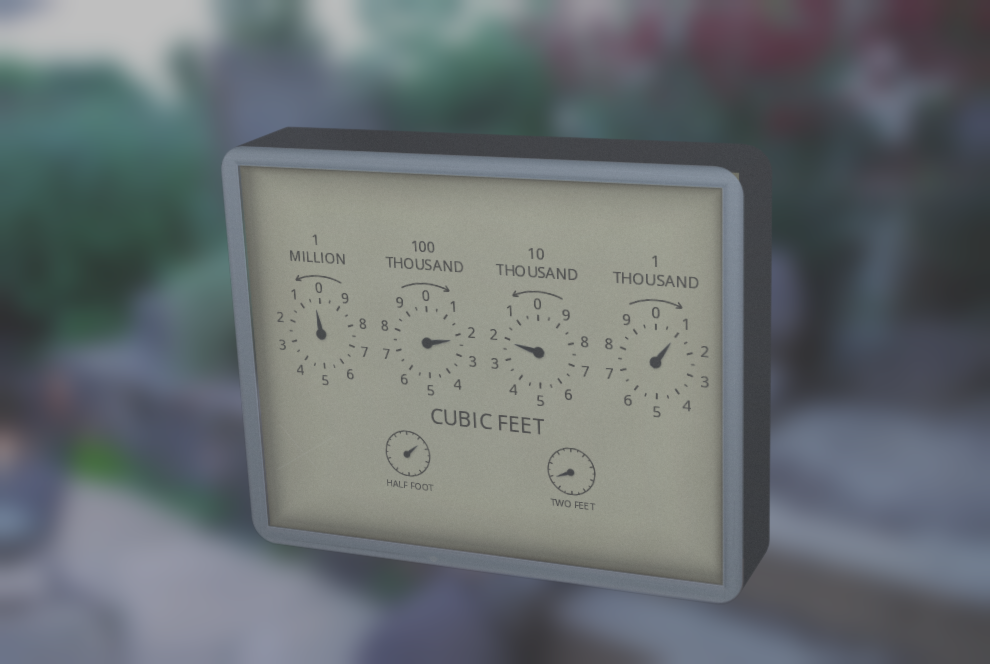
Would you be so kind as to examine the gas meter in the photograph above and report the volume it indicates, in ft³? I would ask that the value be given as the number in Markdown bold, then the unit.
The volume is **22100** ft³
